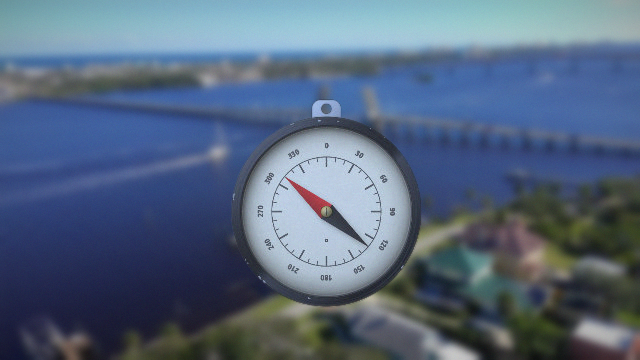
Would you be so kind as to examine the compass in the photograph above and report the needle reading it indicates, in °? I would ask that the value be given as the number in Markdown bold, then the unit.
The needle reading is **310** °
